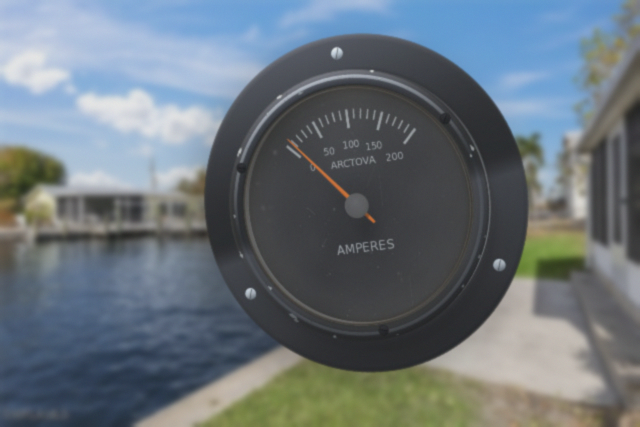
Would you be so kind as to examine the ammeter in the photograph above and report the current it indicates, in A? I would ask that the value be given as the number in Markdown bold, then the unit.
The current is **10** A
